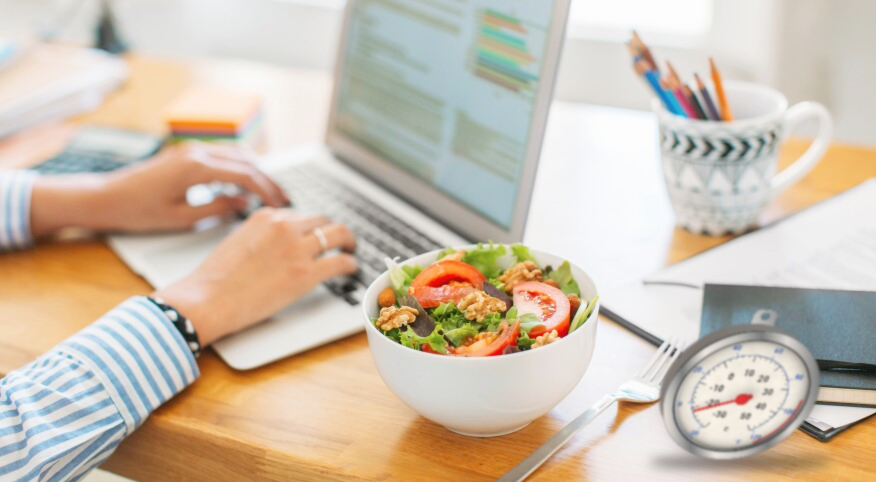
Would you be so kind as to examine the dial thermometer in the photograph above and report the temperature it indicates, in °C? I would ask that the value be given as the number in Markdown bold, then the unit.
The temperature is **-20** °C
